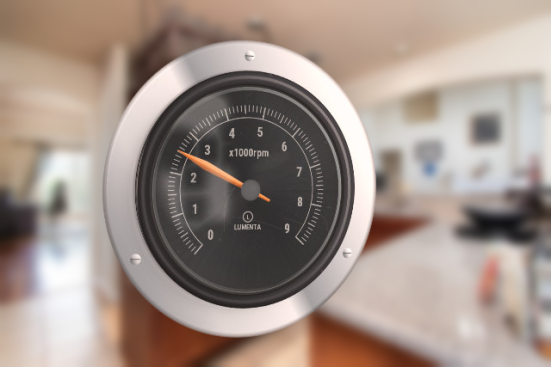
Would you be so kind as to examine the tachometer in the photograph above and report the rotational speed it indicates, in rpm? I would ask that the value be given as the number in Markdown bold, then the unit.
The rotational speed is **2500** rpm
